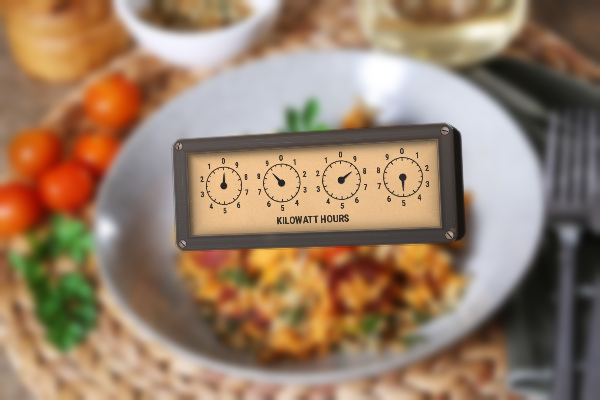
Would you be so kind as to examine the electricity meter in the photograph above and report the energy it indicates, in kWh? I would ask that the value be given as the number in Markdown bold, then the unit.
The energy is **9885** kWh
